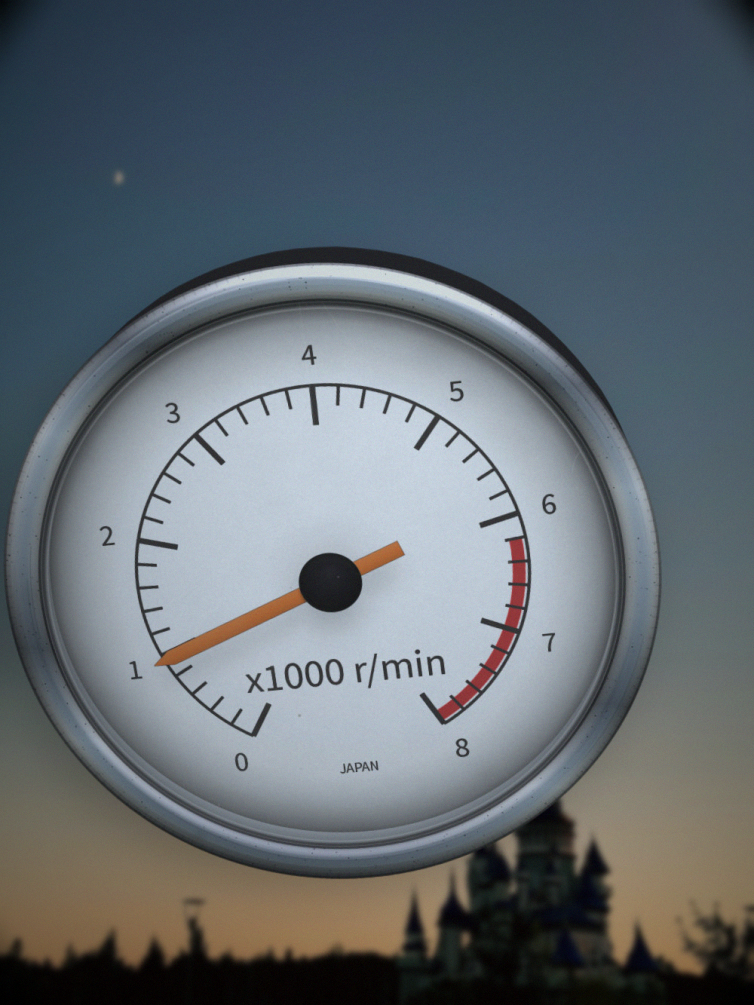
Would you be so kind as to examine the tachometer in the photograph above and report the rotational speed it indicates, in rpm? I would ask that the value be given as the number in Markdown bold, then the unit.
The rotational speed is **1000** rpm
